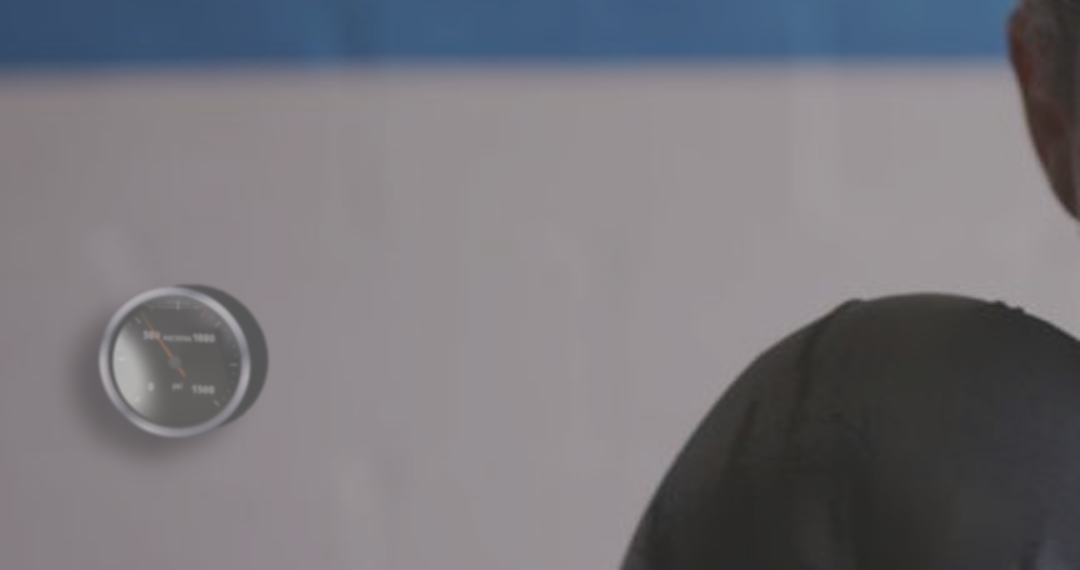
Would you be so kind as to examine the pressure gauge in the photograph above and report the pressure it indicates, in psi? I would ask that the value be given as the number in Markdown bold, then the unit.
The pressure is **550** psi
